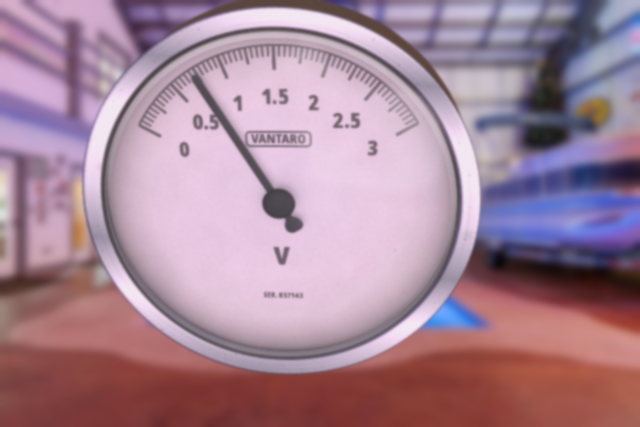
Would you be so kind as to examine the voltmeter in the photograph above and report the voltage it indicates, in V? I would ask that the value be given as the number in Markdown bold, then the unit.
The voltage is **0.75** V
